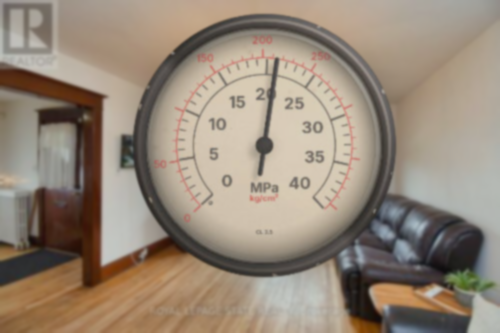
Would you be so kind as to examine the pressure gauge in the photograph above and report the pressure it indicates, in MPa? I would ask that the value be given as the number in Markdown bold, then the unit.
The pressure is **21** MPa
